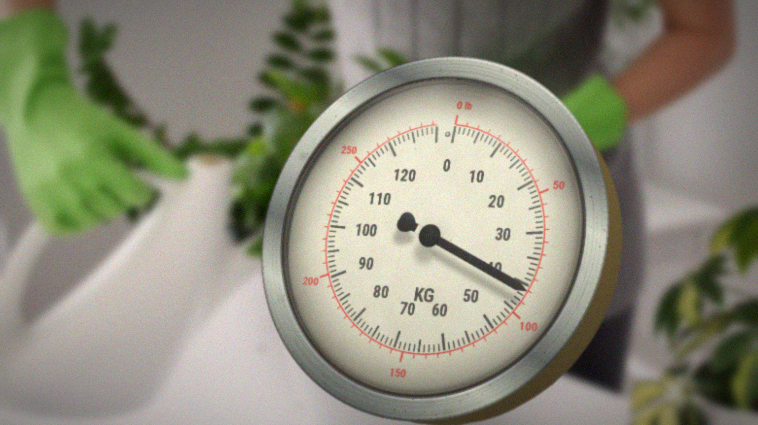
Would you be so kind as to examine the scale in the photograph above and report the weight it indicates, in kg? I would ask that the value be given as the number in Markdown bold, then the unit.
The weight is **41** kg
